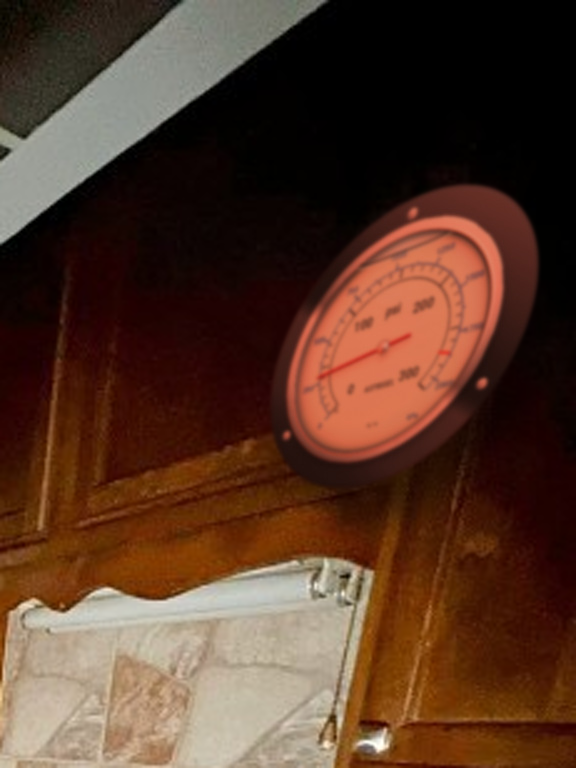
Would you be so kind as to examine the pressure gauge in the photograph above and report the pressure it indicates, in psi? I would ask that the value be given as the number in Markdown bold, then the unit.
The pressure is **40** psi
